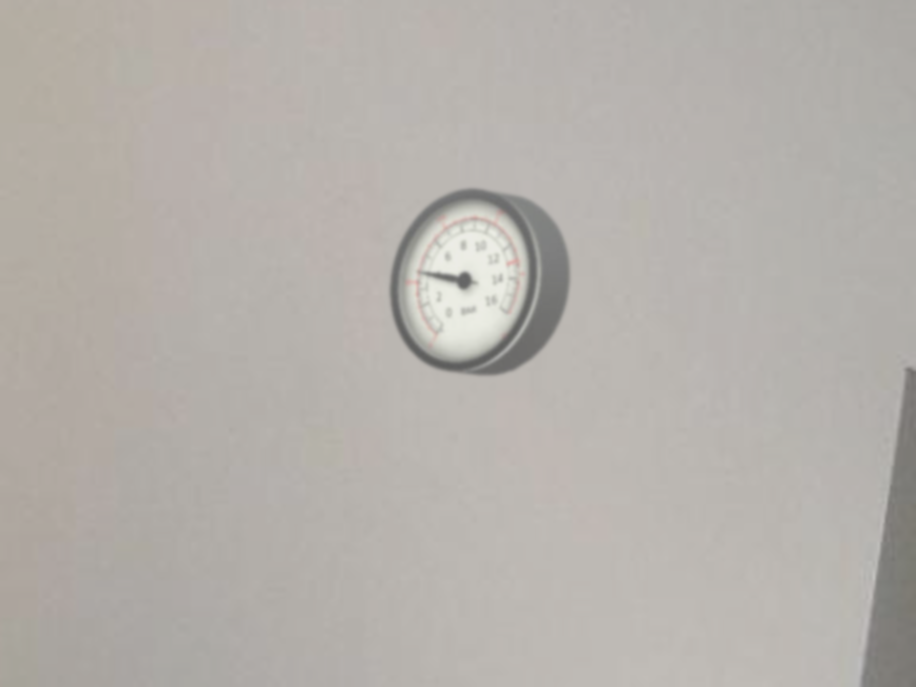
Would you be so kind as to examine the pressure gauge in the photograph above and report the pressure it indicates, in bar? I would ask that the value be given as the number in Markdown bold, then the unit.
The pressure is **4** bar
